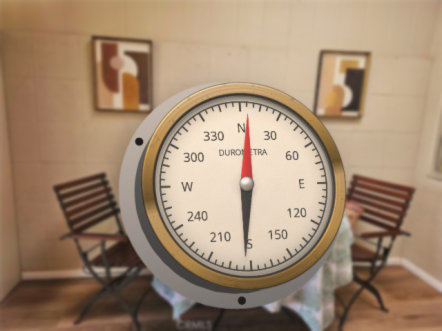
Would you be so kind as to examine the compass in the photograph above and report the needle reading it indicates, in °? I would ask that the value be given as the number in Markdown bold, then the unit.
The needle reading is **5** °
